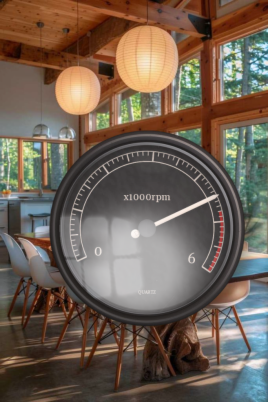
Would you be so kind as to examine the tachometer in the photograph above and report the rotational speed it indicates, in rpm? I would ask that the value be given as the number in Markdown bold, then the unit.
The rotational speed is **4500** rpm
